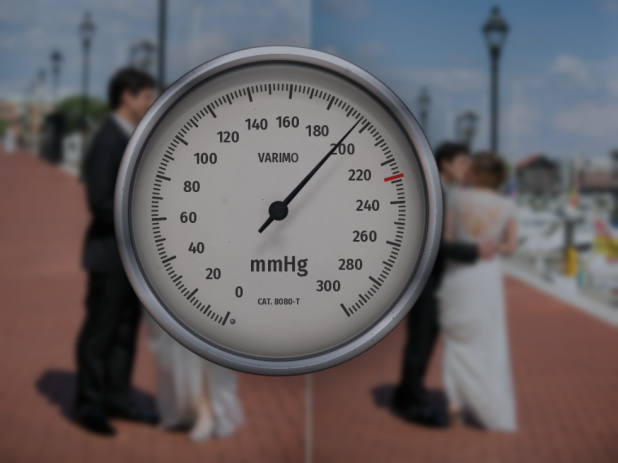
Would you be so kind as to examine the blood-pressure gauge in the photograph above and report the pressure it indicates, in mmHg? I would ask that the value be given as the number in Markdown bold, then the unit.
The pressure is **196** mmHg
